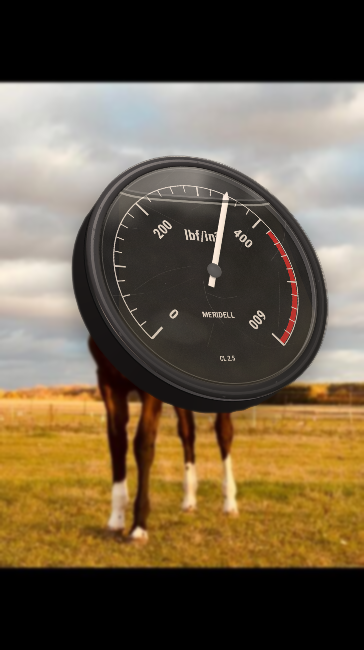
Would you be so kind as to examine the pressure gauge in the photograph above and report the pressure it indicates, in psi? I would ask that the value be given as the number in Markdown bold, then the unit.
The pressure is **340** psi
